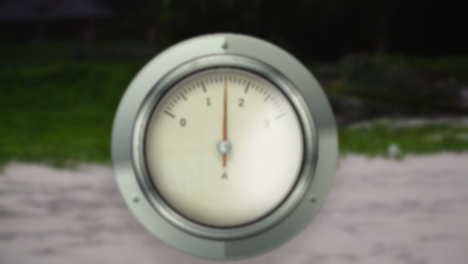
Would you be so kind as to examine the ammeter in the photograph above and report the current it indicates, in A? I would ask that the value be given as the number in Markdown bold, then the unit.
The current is **1.5** A
